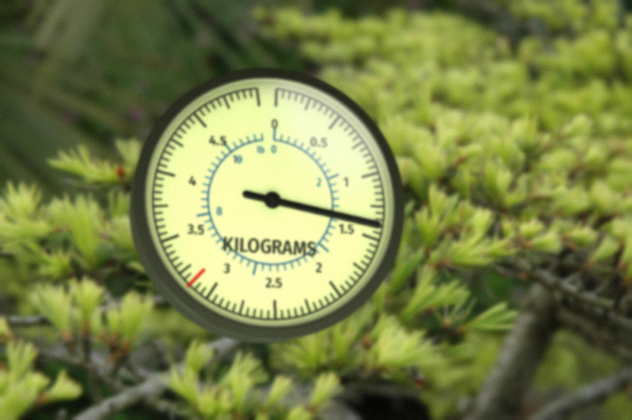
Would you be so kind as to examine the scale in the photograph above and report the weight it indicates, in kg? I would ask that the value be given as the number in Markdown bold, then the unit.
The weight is **1.4** kg
